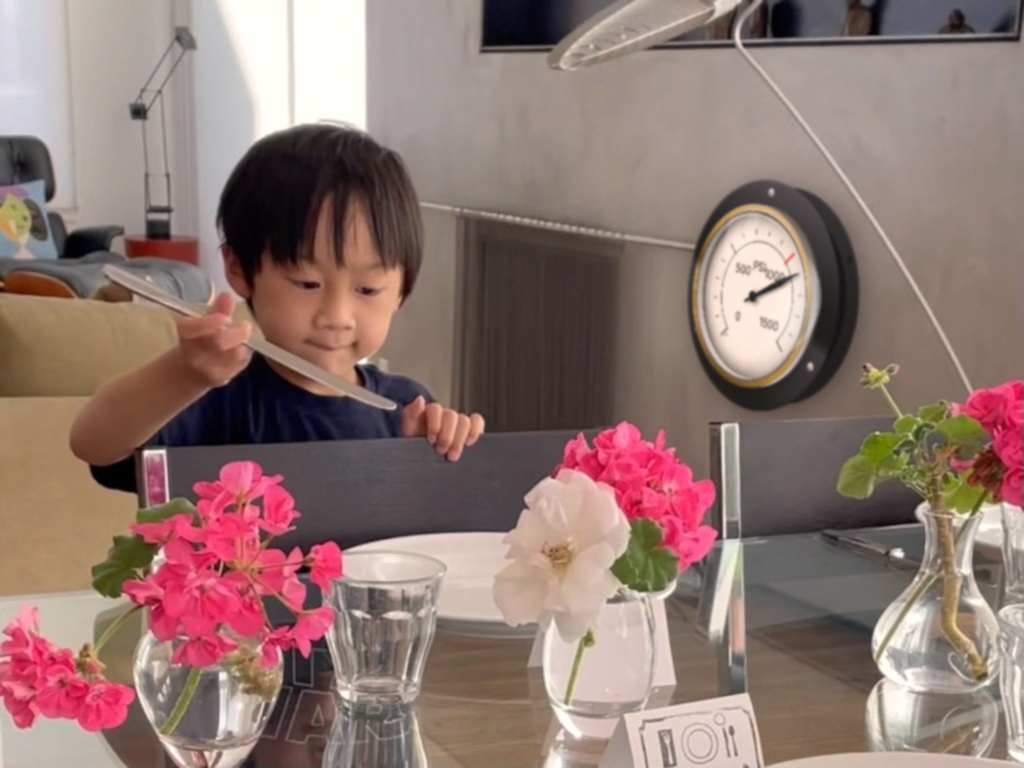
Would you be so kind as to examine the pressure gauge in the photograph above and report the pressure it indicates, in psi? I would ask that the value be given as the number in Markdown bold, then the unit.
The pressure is **1100** psi
